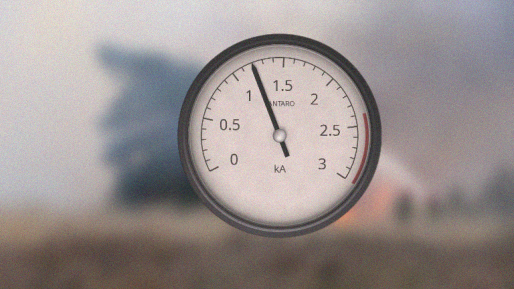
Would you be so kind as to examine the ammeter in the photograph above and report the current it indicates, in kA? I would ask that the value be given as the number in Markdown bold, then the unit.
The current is **1.2** kA
